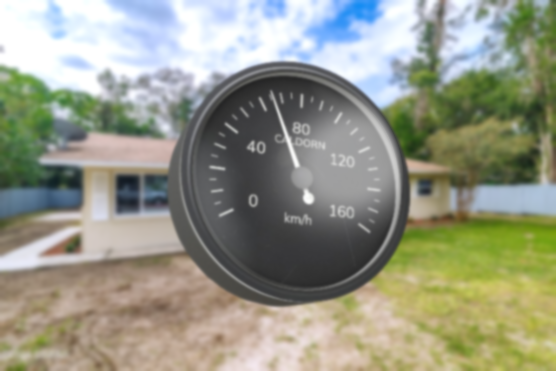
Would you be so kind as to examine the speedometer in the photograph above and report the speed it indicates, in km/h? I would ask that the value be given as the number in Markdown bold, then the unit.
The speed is **65** km/h
